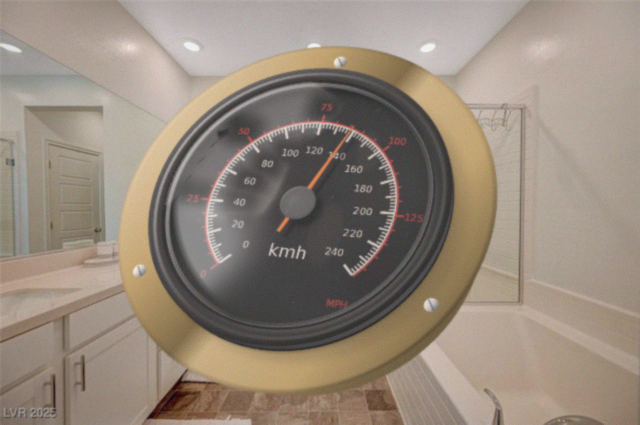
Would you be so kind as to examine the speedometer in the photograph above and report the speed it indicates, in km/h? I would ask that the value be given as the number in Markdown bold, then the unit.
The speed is **140** km/h
